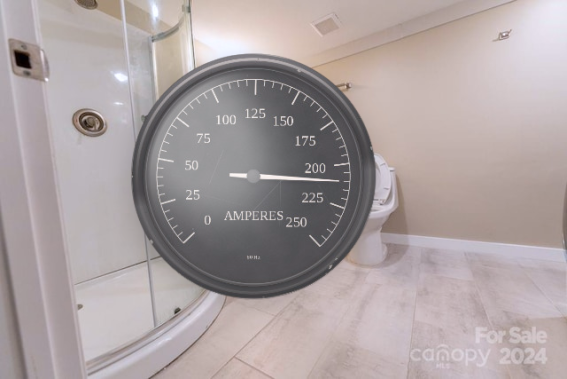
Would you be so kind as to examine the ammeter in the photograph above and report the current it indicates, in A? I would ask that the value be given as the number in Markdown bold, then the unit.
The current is **210** A
